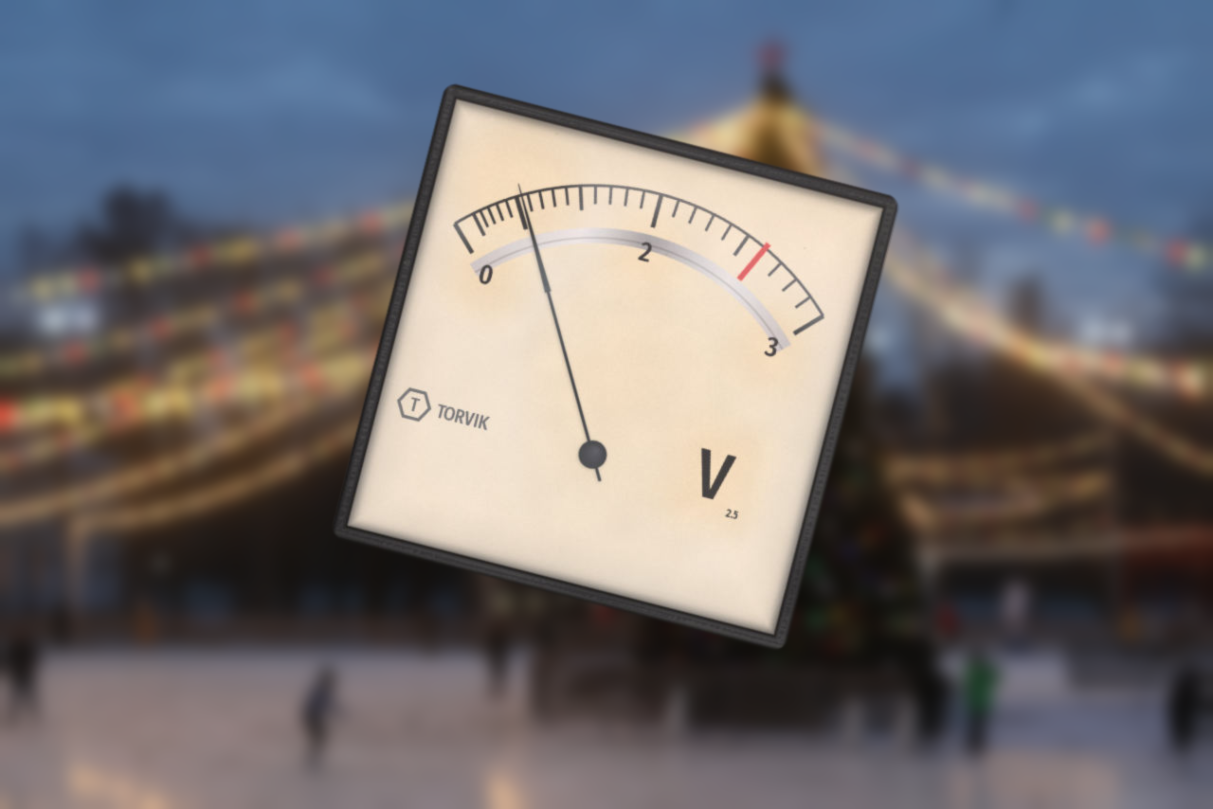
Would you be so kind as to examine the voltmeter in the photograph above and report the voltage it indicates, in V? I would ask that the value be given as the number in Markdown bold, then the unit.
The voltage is **1.05** V
